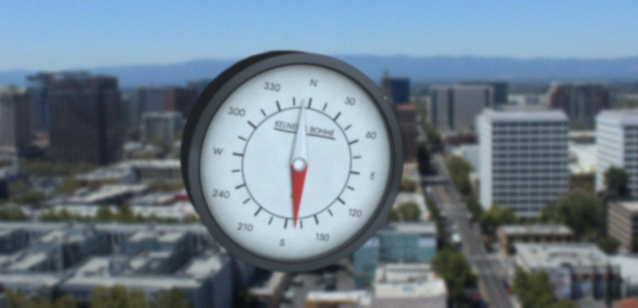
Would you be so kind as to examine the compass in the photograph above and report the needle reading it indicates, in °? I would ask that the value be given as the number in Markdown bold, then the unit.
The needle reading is **172.5** °
